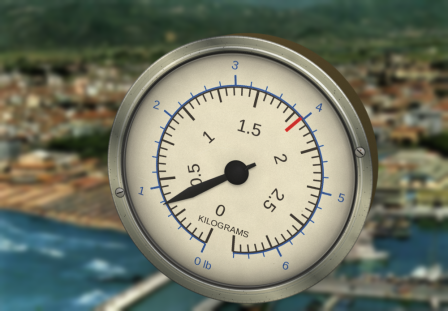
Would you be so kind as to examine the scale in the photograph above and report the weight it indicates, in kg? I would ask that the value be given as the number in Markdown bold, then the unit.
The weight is **0.35** kg
